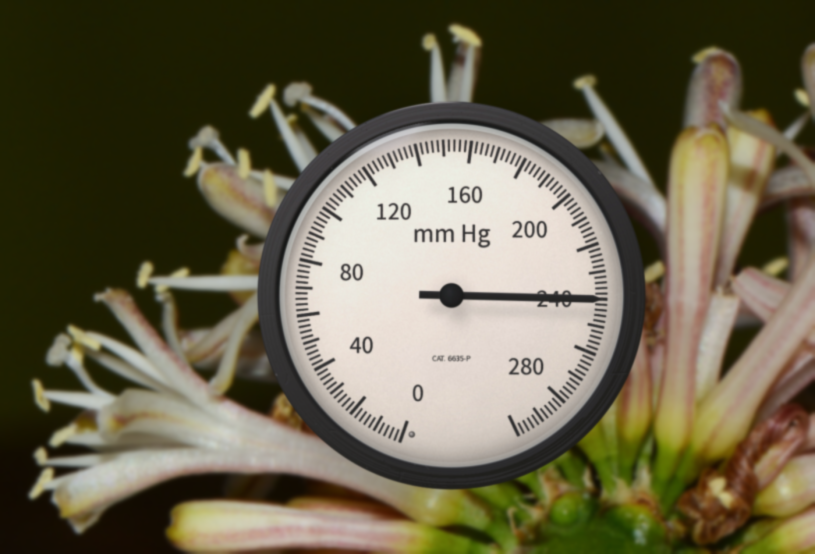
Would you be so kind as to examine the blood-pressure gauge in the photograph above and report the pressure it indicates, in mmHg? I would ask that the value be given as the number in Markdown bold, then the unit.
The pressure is **240** mmHg
